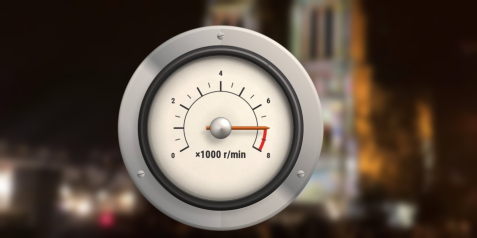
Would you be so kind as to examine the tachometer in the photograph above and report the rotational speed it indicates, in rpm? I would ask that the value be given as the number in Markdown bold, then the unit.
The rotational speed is **7000** rpm
